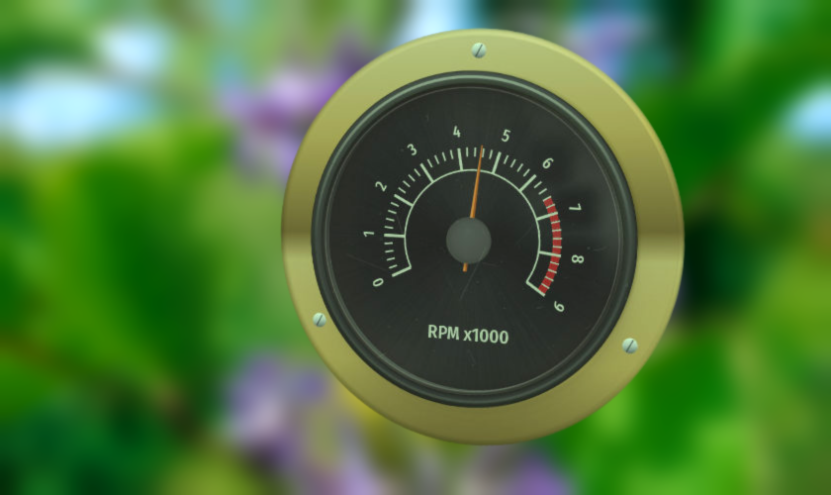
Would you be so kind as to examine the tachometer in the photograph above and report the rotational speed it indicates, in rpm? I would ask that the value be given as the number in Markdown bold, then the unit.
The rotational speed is **4600** rpm
